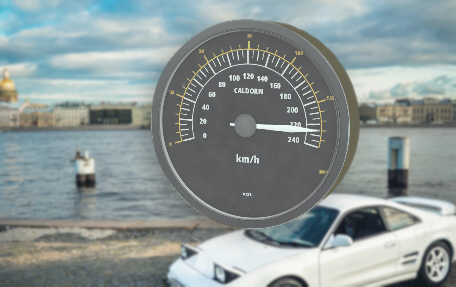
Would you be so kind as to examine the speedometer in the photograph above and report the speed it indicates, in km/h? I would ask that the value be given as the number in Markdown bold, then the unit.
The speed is **225** km/h
